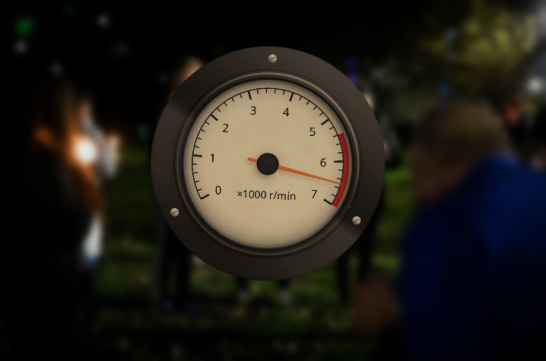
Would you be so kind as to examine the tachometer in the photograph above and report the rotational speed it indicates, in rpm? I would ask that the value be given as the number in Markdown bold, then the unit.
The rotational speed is **6500** rpm
